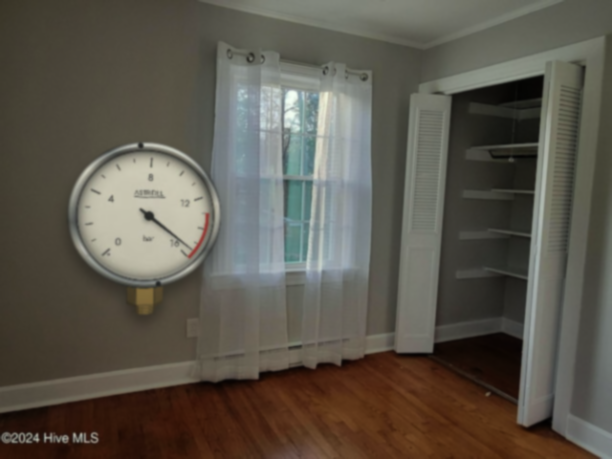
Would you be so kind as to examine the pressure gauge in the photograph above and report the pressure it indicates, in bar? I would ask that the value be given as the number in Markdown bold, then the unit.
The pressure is **15.5** bar
